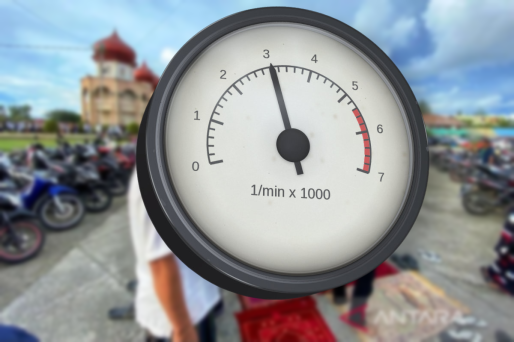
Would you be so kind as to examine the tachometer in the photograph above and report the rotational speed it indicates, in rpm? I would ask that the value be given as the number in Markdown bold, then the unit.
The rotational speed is **3000** rpm
